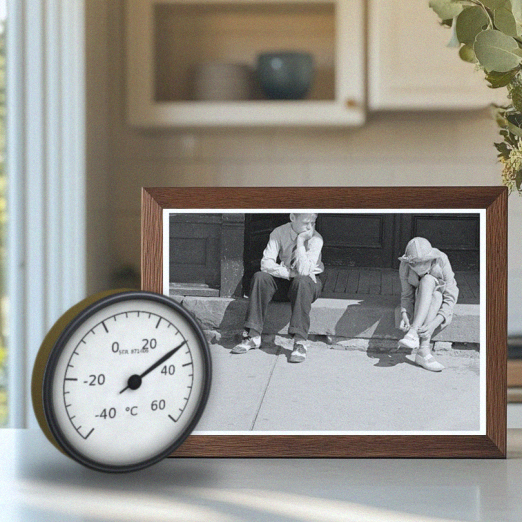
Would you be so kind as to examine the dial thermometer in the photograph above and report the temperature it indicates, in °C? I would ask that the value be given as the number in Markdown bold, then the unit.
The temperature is **32** °C
